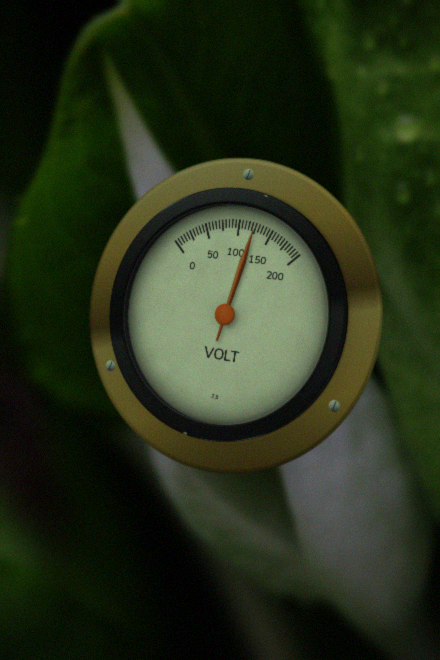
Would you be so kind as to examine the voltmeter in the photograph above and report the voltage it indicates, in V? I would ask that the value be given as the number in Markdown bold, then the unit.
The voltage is **125** V
